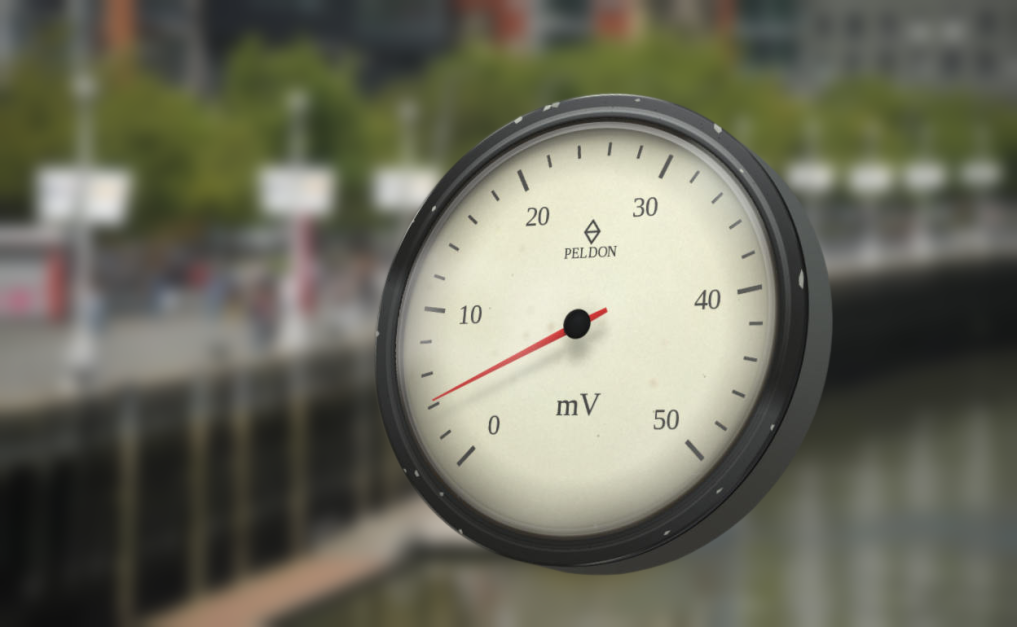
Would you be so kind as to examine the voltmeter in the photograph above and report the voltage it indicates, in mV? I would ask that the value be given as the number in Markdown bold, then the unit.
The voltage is **4** mV
